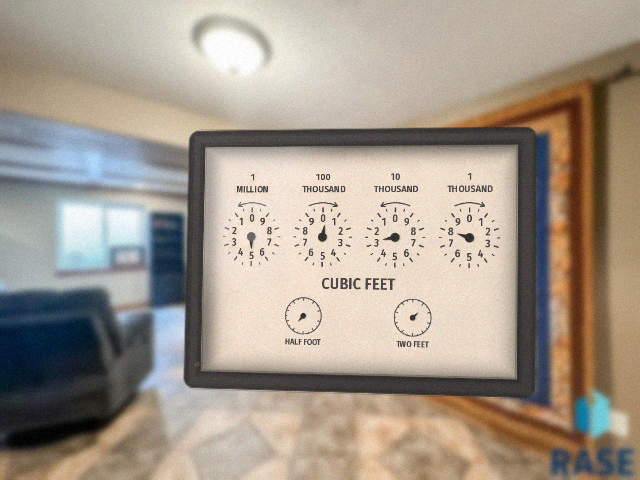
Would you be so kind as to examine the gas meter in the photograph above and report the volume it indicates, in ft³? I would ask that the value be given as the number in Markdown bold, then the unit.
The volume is **502800** ft³
